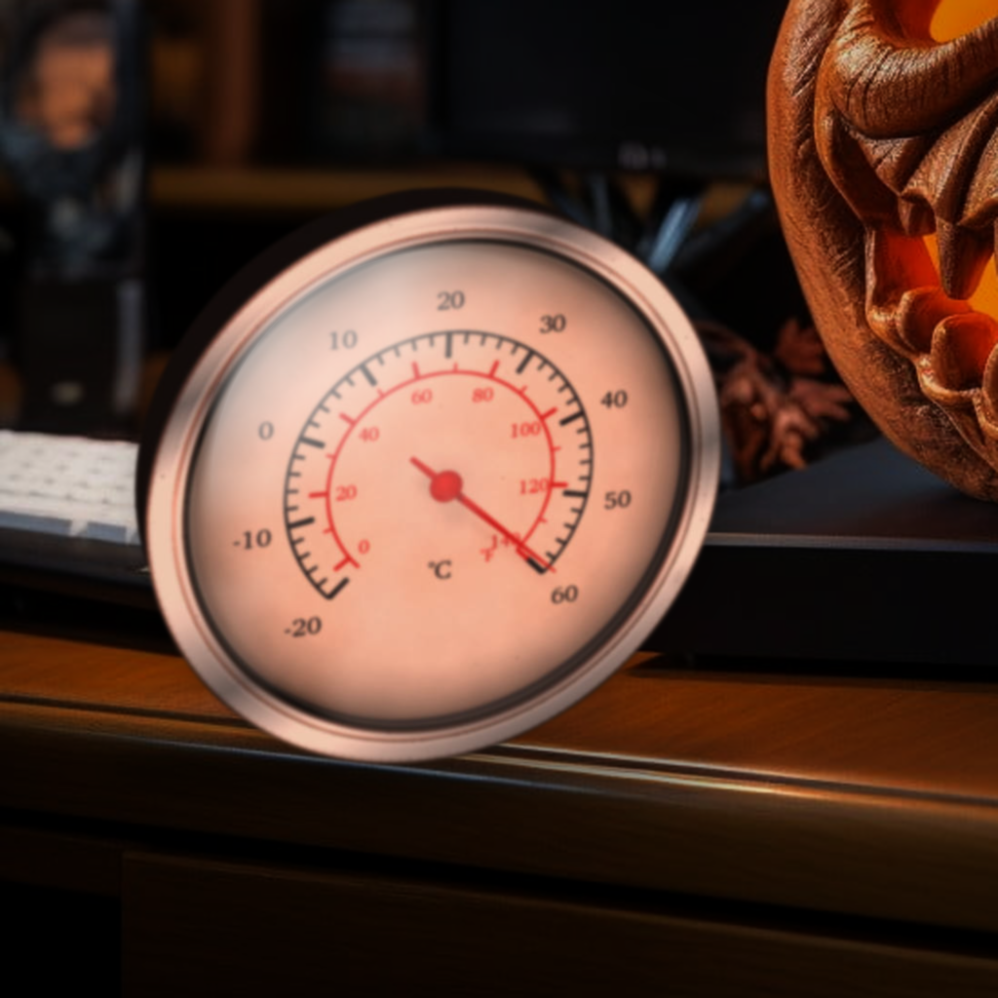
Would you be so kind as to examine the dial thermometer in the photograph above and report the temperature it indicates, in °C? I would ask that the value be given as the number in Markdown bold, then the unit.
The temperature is **59** °C
